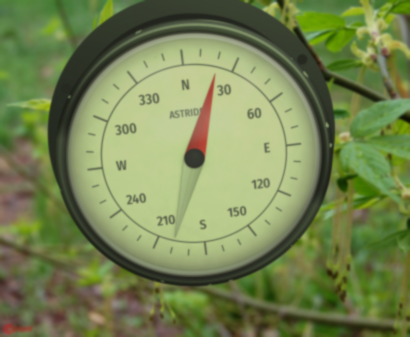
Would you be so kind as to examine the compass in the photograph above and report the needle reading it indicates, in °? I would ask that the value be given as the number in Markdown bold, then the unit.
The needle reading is **20** °
